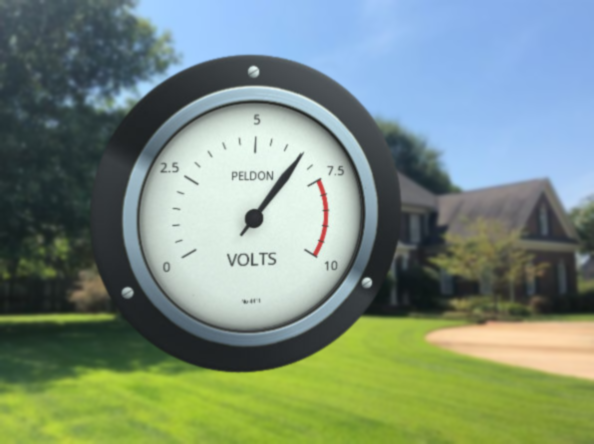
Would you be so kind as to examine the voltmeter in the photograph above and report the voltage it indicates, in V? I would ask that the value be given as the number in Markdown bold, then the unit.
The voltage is **6.5** V
